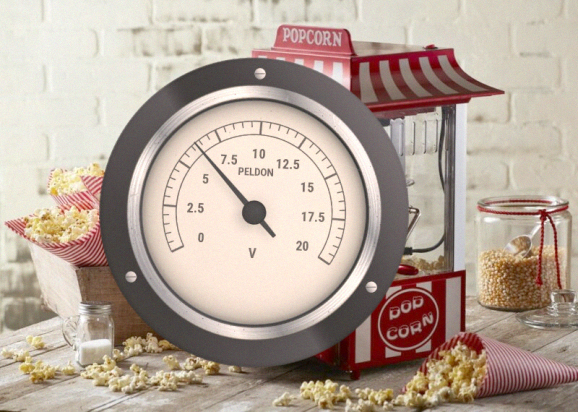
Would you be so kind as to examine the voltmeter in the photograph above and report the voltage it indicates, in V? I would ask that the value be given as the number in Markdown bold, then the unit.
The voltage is **6.25** V
